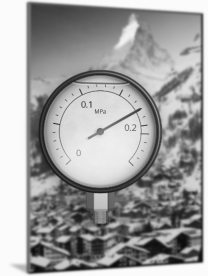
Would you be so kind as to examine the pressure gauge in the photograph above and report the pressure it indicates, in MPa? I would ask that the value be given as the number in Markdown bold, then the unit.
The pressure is **0.18** MPa
